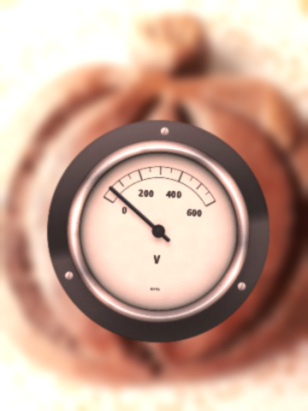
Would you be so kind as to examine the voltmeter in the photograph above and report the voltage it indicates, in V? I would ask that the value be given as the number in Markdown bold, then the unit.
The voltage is **50** V
